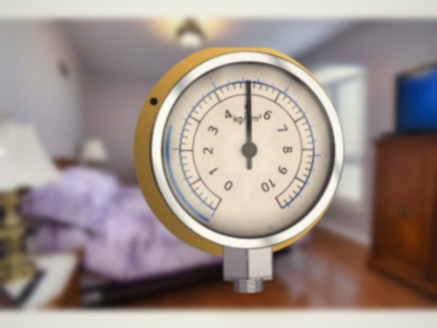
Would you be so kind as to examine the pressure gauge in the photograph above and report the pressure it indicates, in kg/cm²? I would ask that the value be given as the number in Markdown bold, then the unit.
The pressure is **5** kg/cm²
